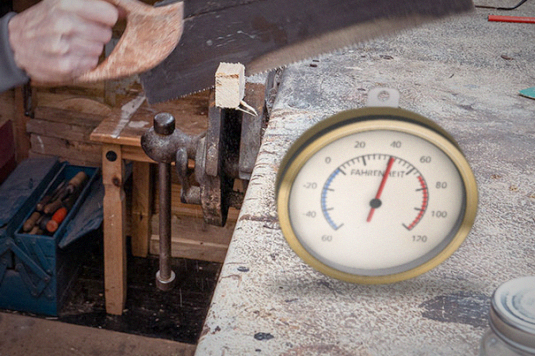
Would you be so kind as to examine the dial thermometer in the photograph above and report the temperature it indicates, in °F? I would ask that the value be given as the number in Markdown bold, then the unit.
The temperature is **40** °F
